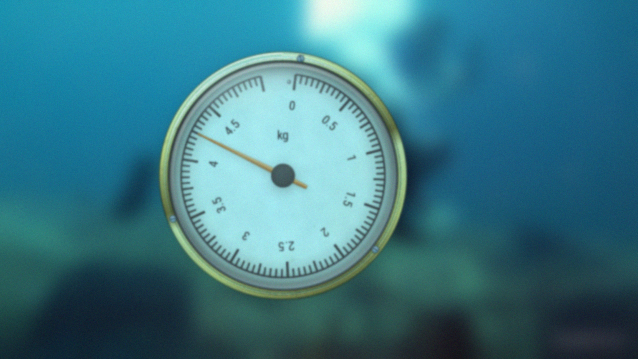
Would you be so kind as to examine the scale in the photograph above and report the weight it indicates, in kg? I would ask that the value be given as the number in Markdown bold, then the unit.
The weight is **4.25** kg
